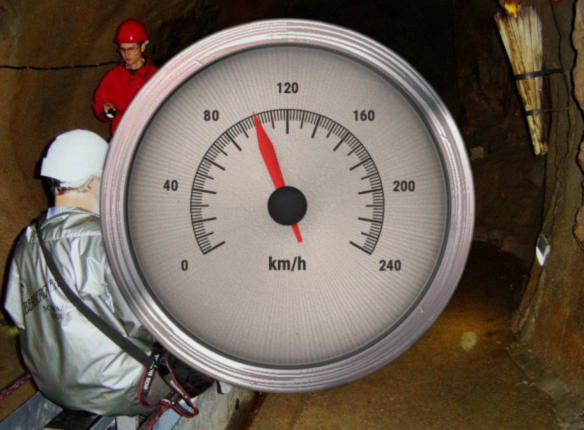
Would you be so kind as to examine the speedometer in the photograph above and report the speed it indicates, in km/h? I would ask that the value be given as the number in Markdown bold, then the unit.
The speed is **100** km/h
